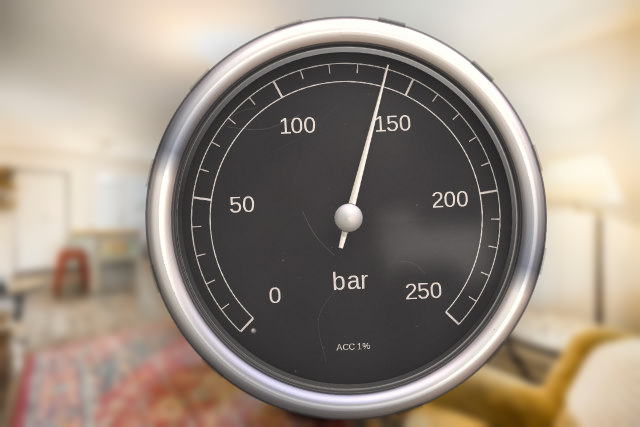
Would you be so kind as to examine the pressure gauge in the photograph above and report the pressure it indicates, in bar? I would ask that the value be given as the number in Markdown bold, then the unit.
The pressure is **140** bar
